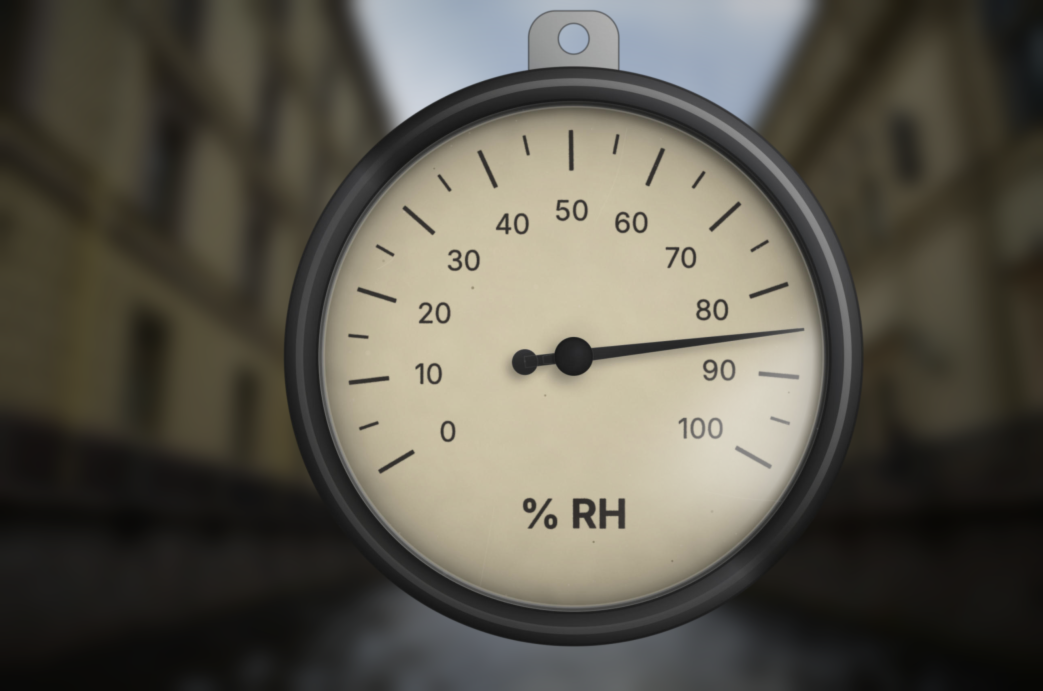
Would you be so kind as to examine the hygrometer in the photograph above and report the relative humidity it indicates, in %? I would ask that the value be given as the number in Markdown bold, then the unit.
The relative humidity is **85** %
